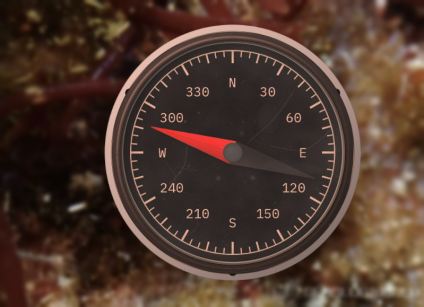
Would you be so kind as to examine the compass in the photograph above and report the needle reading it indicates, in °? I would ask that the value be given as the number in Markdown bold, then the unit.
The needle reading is **287.5** °
